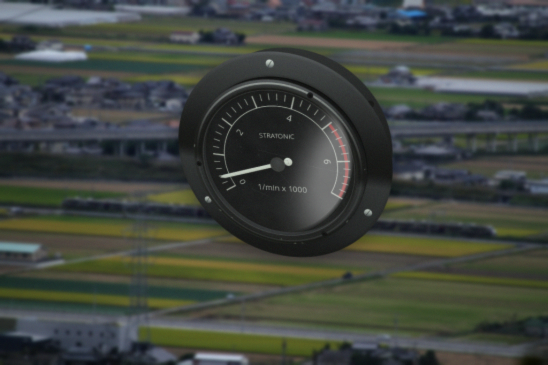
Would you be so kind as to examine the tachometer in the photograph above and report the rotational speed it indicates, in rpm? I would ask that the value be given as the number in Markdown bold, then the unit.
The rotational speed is **400** rpm
